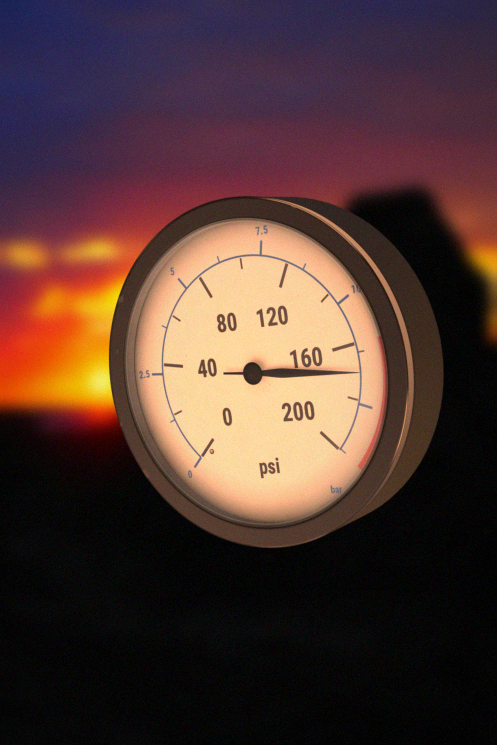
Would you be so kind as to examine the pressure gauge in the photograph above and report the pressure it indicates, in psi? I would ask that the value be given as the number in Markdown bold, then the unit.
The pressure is **170** psi
